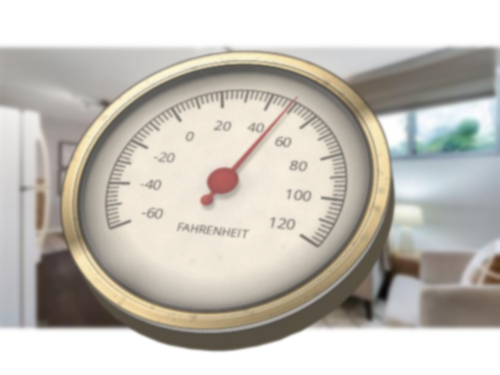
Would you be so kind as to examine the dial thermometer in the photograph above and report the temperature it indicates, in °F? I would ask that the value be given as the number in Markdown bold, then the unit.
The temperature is **50** °F
